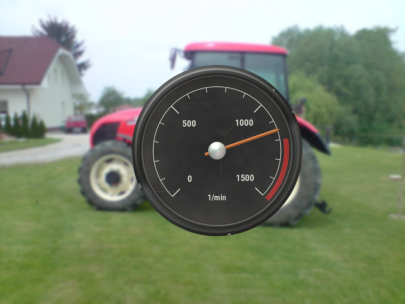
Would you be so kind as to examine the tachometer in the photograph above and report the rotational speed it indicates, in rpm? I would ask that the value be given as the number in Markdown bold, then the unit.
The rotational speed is **1150** rpm
